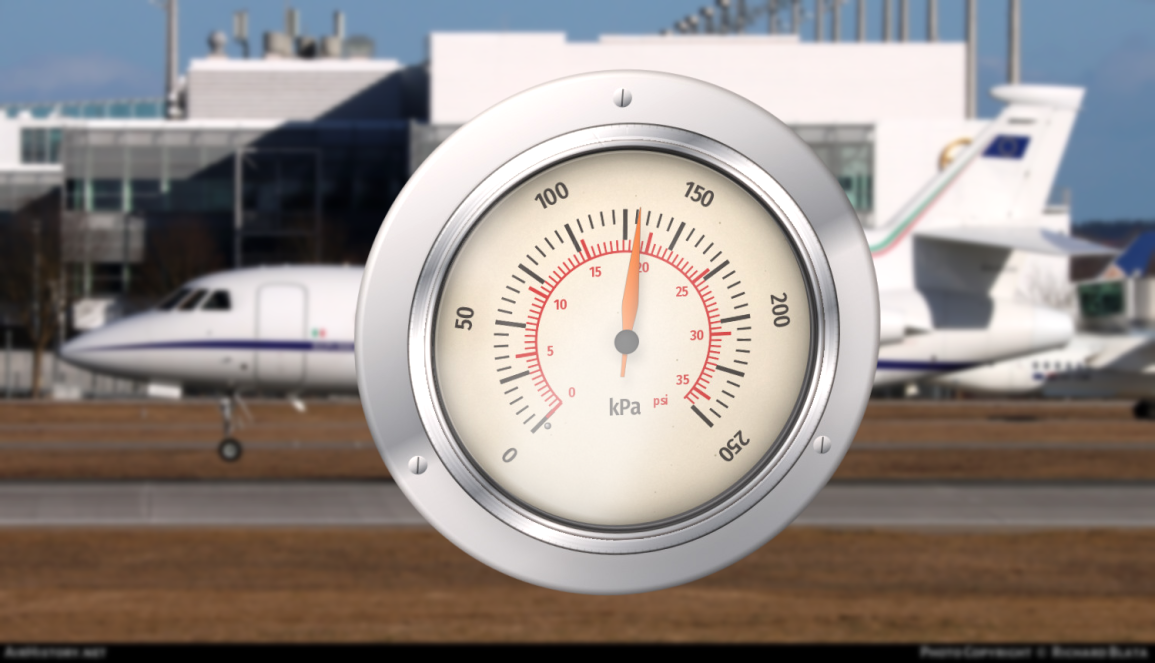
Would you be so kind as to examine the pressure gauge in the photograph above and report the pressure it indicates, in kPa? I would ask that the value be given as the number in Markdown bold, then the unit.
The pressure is **130** kPa
